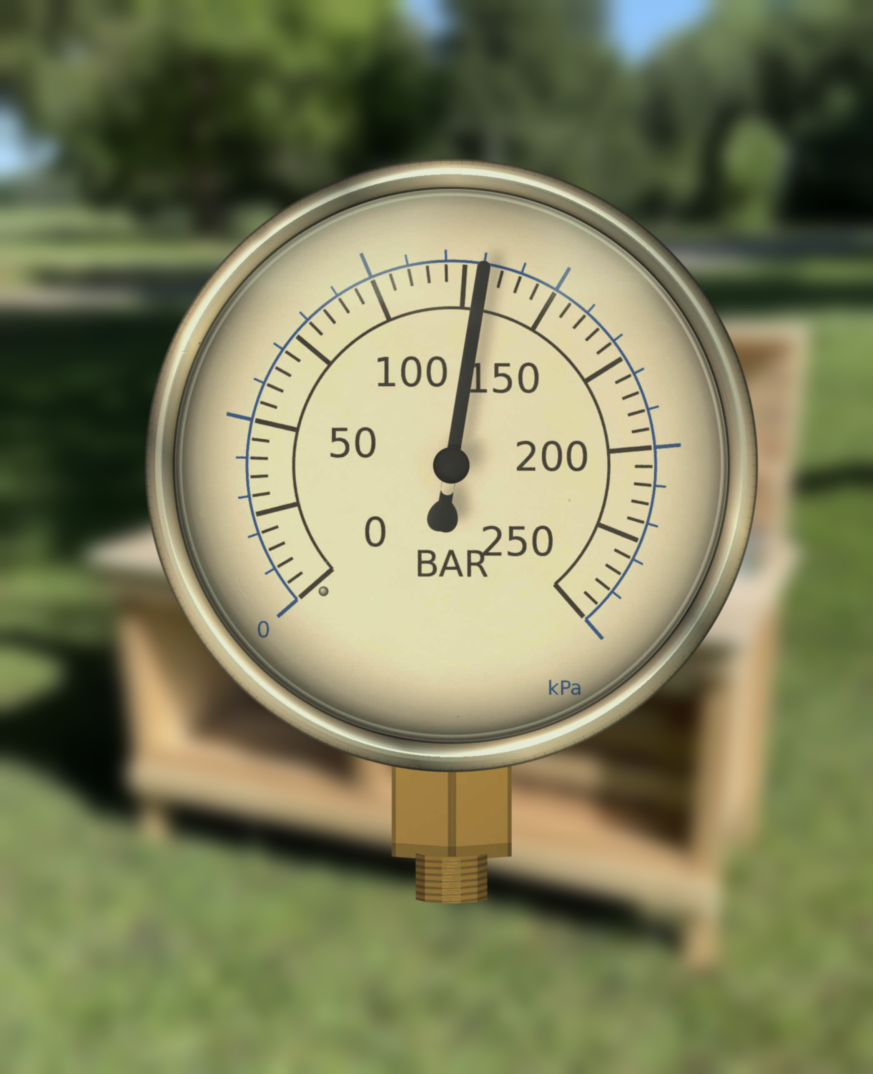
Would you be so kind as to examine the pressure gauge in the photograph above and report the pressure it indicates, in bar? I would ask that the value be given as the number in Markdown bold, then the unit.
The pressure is **130** bar
